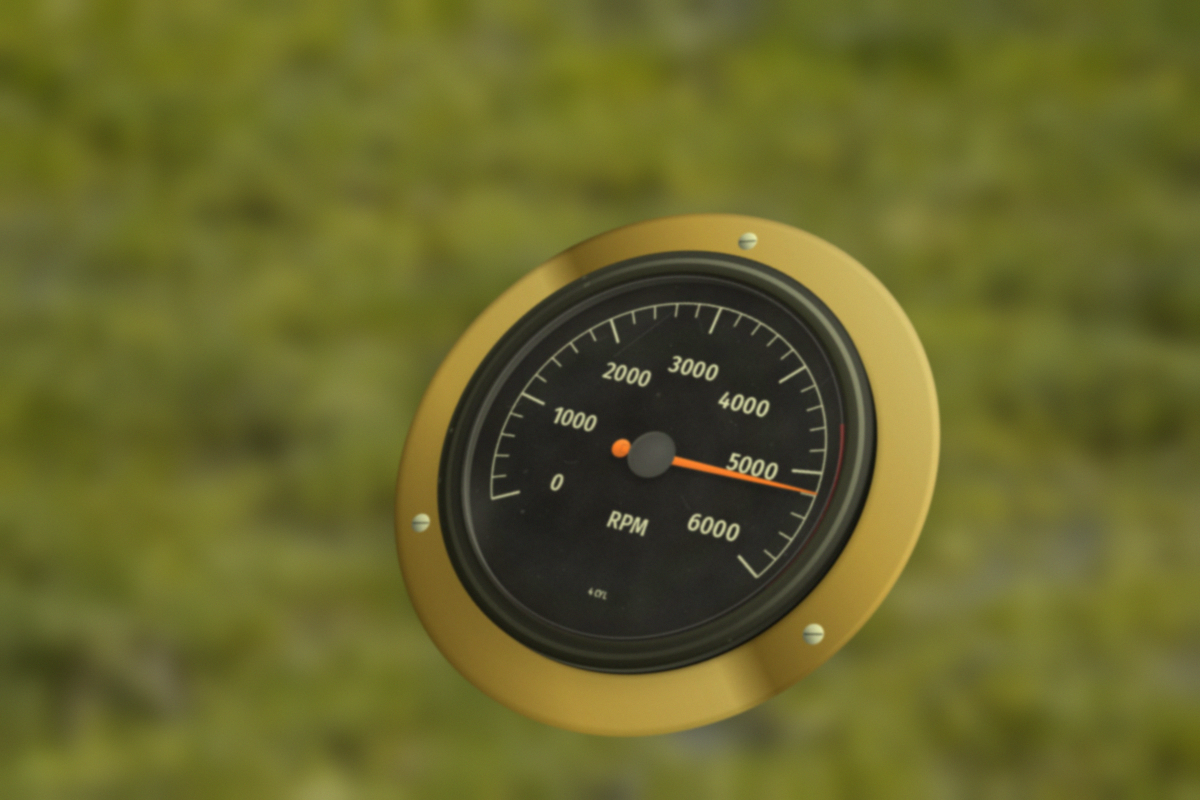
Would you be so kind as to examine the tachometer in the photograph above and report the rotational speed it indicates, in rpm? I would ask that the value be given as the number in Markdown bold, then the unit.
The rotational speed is **5200** rpm
